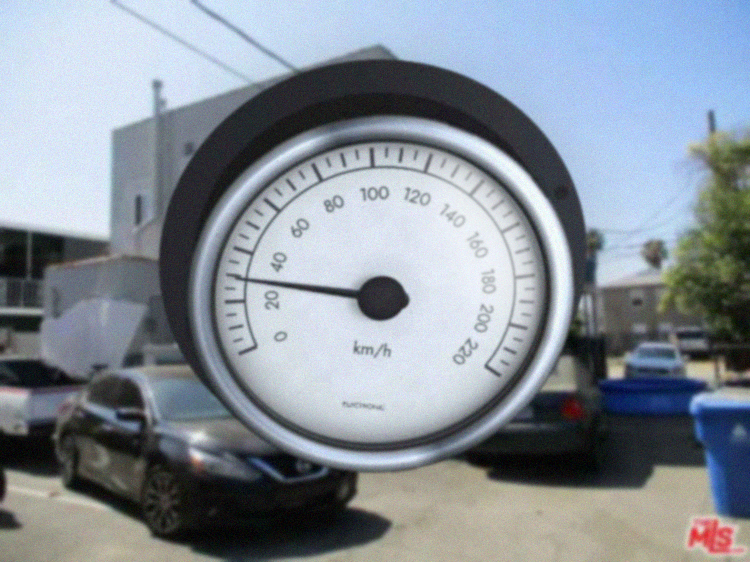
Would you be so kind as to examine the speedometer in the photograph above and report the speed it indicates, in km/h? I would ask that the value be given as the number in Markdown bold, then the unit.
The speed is **30** km/h
